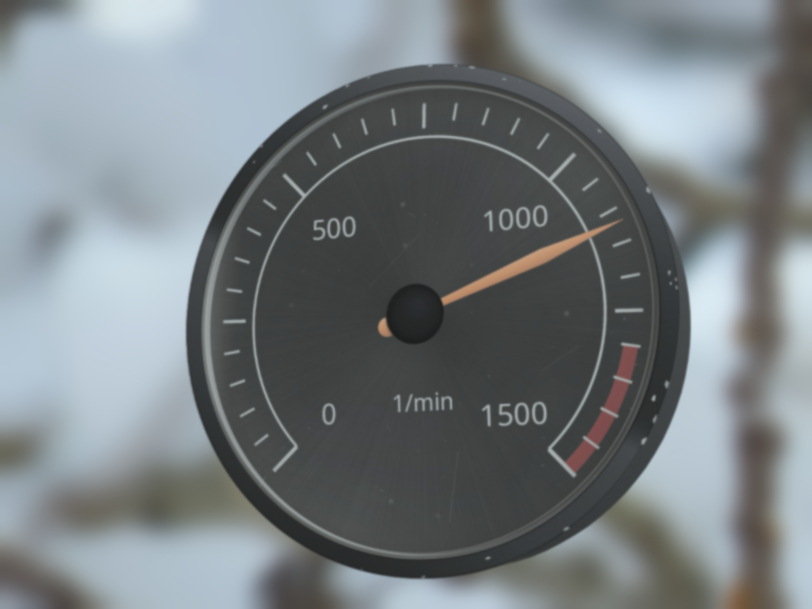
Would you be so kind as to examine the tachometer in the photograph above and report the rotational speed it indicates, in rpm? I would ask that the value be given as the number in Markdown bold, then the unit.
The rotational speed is **1125** rpm
